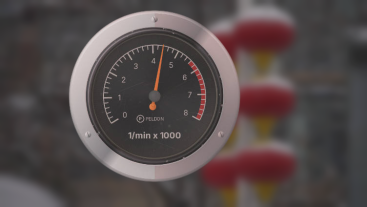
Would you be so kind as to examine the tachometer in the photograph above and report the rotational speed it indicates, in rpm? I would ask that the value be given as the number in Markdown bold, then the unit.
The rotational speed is **4400** rpm
